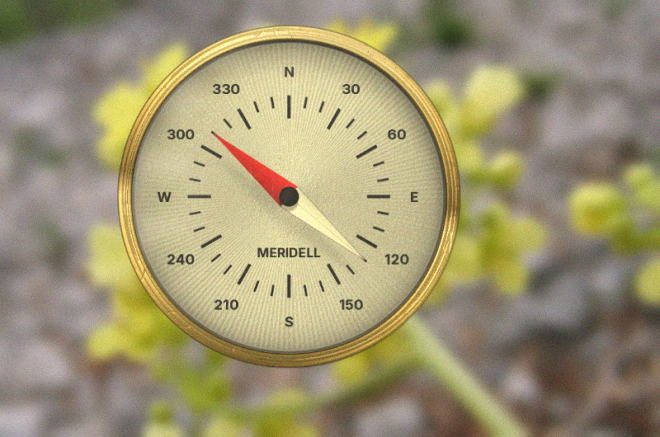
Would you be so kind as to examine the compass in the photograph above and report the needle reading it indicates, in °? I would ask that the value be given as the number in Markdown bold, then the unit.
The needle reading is **310** °
